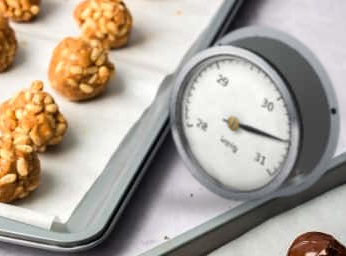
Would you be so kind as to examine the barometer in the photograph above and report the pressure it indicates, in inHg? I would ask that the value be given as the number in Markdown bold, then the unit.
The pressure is **30.5** inHg
